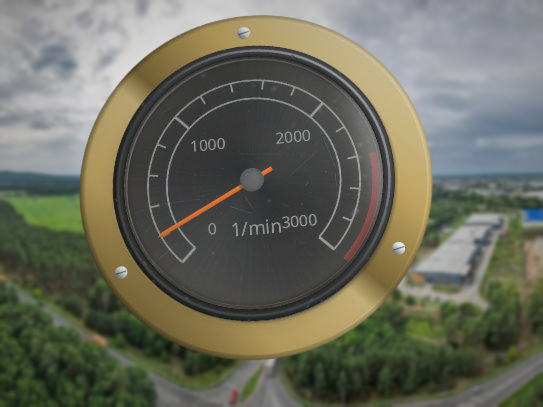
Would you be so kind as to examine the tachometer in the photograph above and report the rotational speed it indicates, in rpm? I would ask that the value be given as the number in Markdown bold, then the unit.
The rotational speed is **200** rpm
